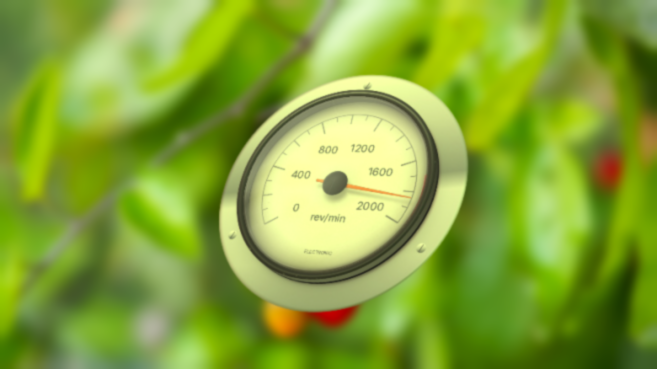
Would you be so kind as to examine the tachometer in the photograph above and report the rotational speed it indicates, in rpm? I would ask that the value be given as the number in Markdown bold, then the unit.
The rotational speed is **1850** rpm
